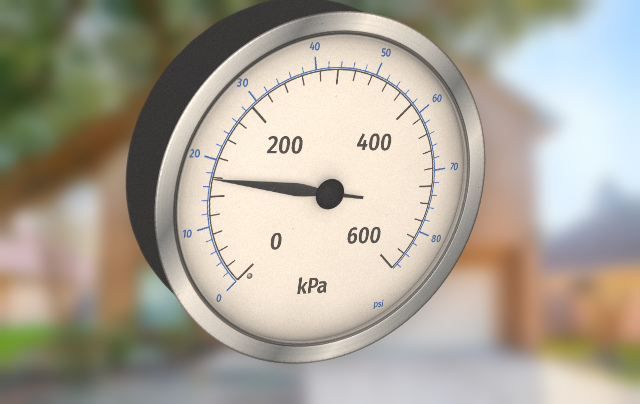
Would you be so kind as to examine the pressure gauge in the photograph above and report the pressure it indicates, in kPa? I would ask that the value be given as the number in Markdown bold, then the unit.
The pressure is **120** kPa
